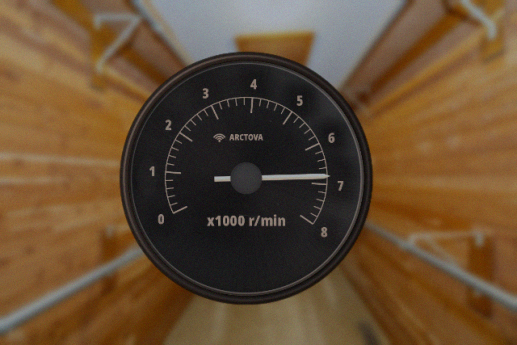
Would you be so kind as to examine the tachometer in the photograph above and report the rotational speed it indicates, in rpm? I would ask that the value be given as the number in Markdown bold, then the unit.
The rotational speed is **6800** rpm
